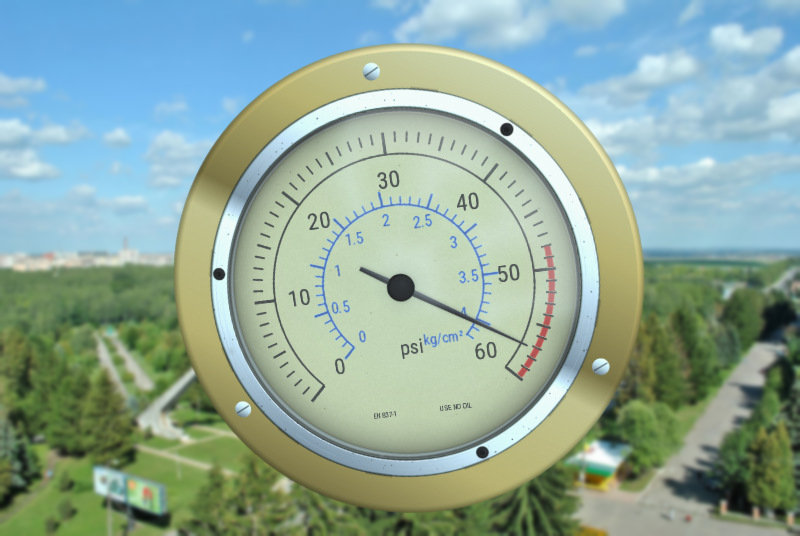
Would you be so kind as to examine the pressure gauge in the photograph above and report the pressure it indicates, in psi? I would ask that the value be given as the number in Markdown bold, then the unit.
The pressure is **57** psi
